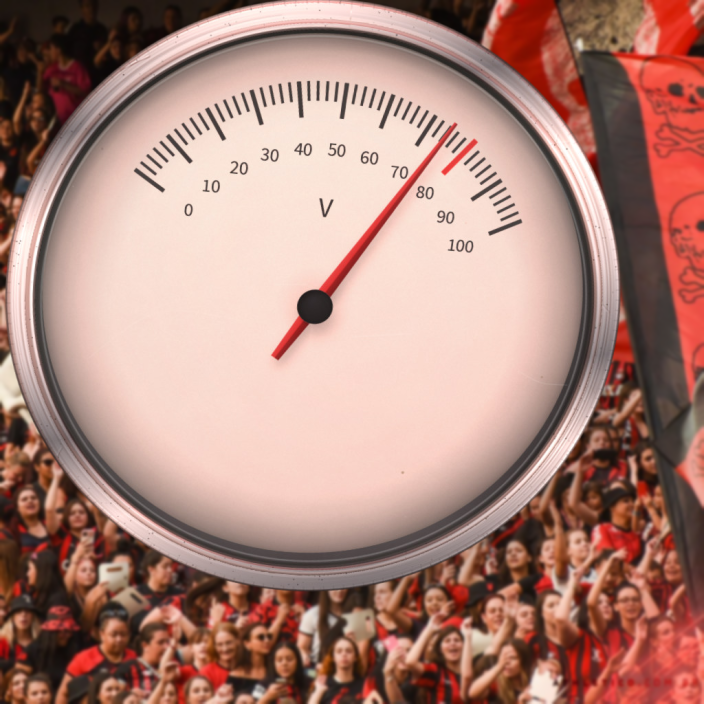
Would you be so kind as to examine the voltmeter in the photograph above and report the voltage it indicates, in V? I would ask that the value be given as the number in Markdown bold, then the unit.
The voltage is **74** V
